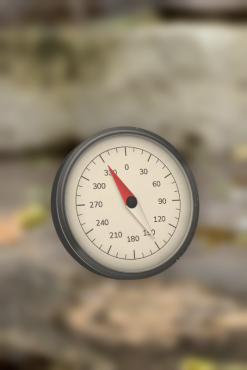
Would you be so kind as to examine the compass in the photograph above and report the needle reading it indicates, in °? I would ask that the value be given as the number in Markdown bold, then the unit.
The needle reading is **330** °
